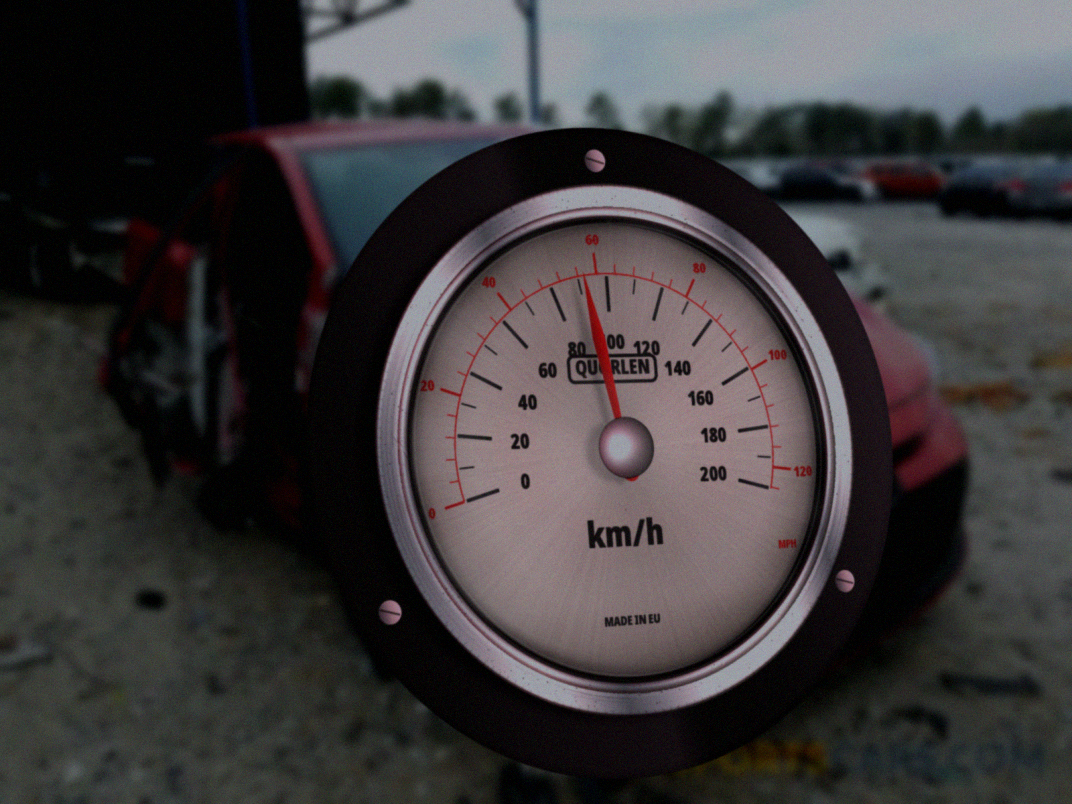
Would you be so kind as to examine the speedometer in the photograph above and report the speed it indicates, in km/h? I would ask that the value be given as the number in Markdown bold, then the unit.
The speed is **90** km/h
